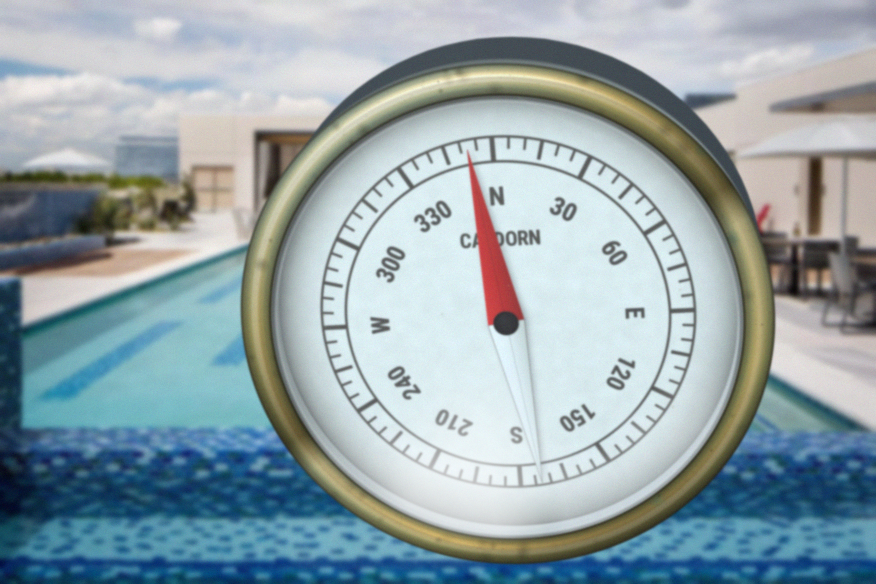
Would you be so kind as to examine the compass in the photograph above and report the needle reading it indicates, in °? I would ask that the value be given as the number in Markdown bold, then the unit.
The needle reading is **352.5** °
